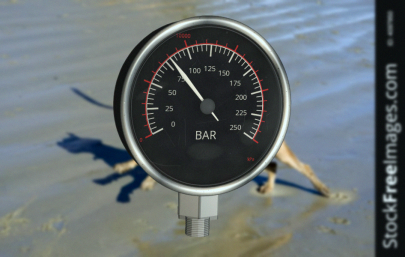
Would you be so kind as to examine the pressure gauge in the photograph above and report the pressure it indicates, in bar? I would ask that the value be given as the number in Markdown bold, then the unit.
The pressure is **80** bar
